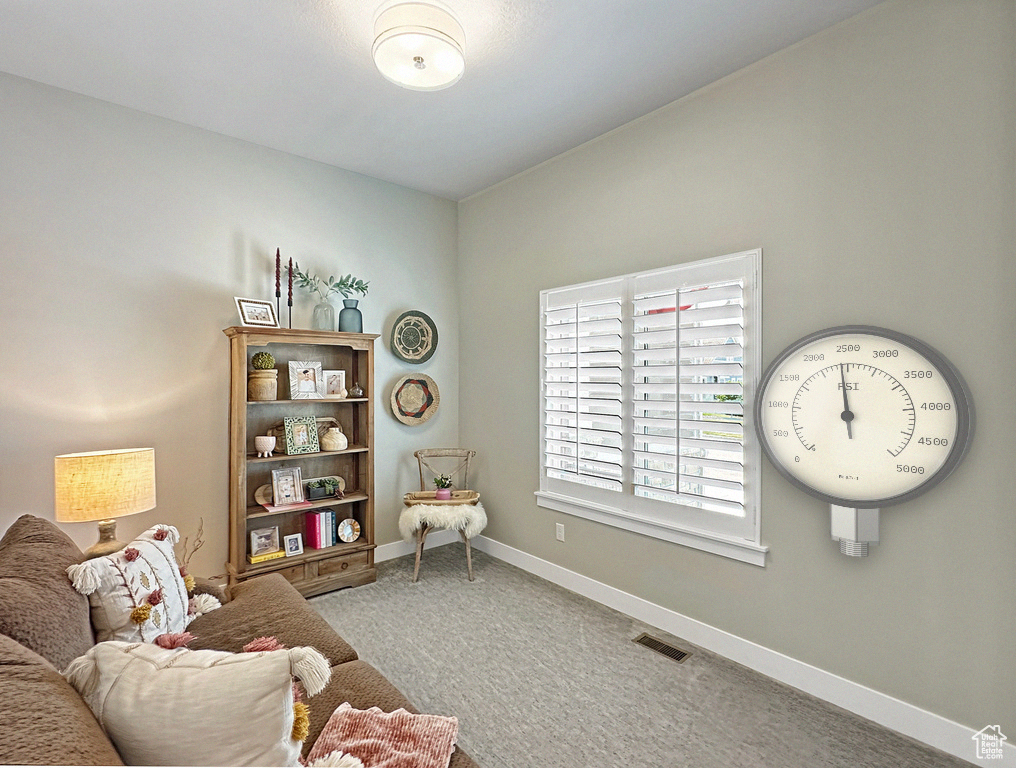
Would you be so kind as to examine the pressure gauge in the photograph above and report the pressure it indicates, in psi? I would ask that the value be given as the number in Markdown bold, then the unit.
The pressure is **2400** psi
